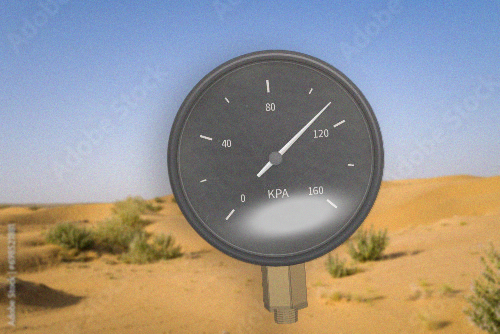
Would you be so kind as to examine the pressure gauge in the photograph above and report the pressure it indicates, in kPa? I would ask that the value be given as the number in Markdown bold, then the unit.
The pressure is **110** kPa
